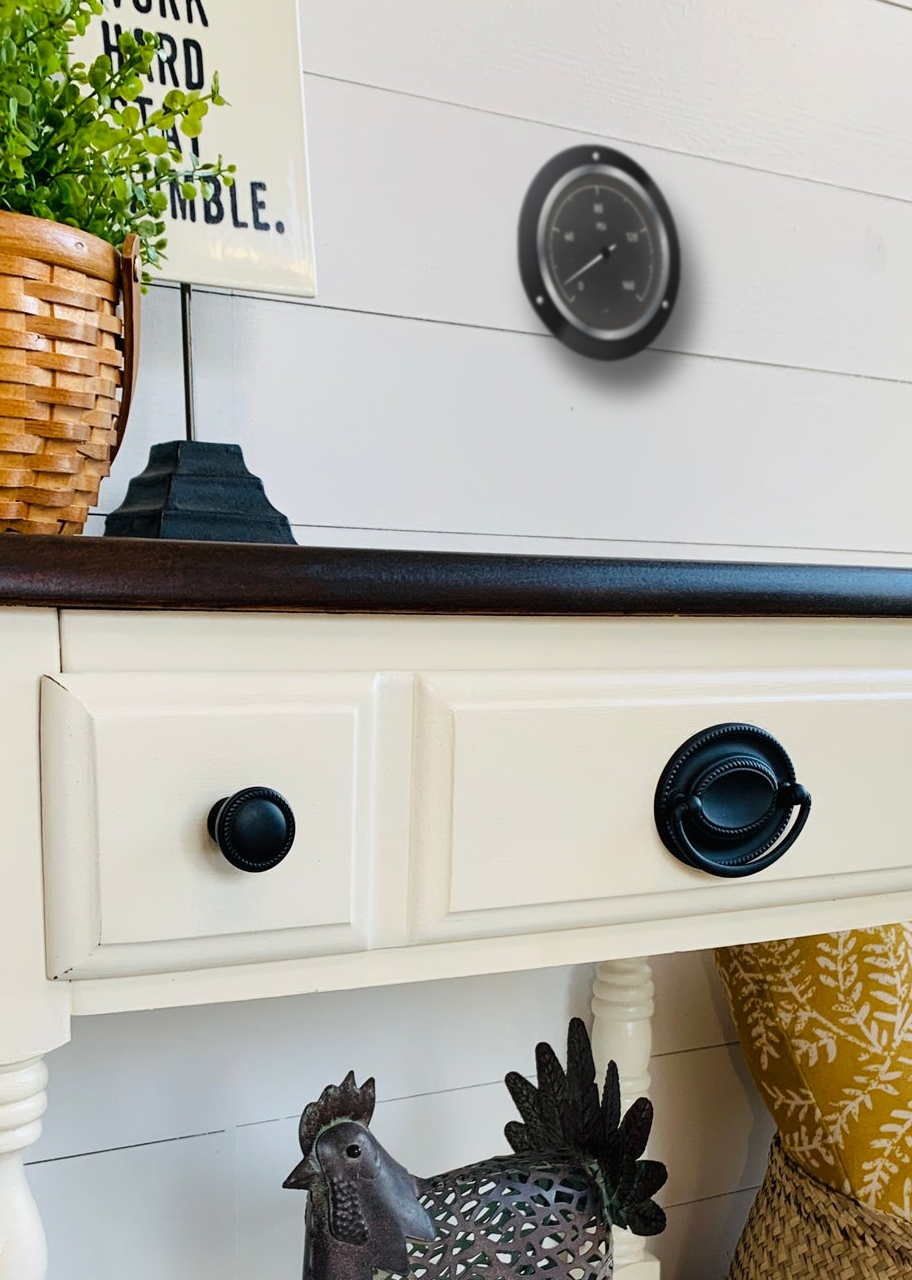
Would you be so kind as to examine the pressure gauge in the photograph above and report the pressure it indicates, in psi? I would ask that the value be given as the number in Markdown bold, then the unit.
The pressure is **10** psi
